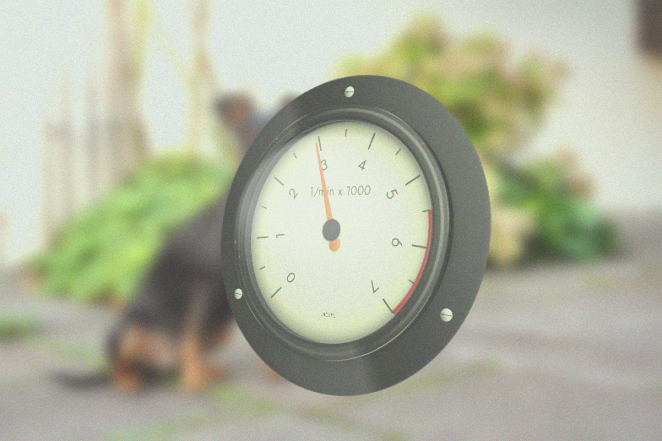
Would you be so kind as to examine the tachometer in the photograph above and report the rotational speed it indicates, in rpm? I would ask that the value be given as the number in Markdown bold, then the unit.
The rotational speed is **3000** rpm
